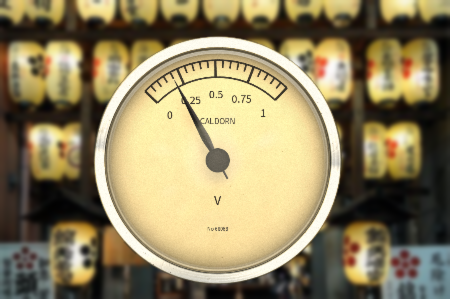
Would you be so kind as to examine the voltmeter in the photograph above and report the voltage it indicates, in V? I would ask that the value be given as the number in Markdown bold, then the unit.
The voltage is **0.2** V
